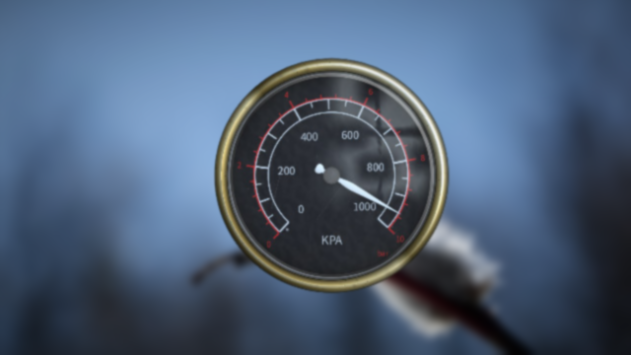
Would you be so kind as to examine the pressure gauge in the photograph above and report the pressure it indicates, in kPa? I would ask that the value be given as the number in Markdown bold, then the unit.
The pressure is **950** kPa
